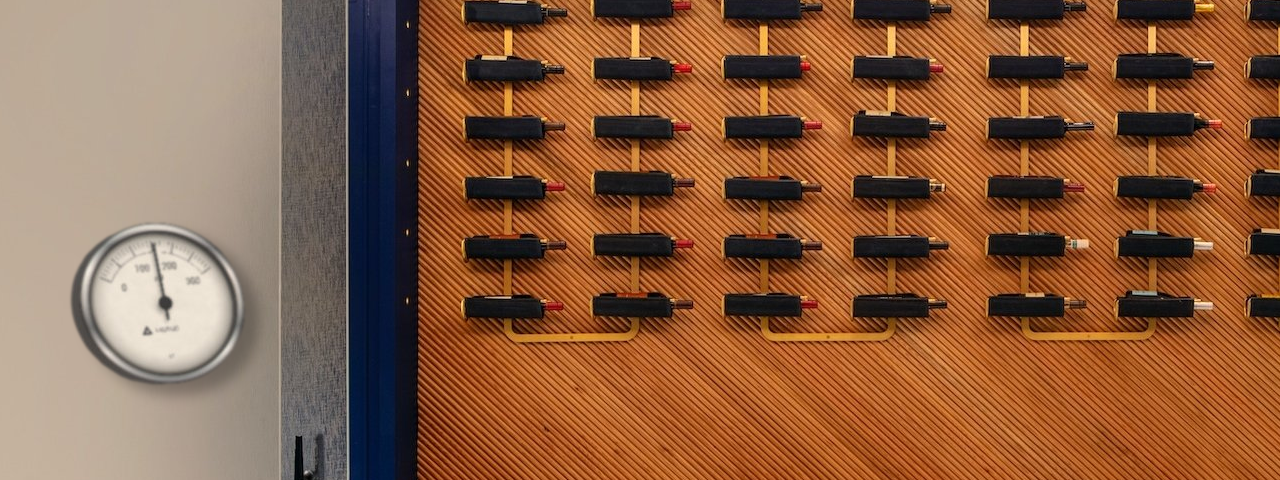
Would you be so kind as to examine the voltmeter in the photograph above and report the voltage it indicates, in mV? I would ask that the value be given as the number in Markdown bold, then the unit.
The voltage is **150** mV
